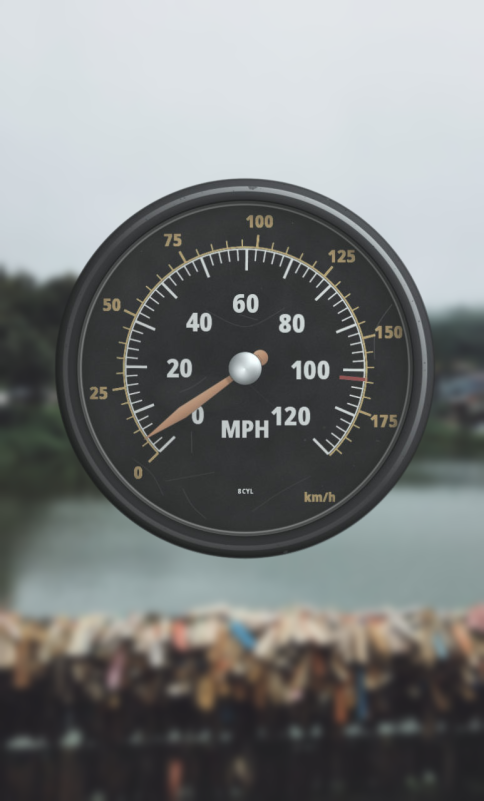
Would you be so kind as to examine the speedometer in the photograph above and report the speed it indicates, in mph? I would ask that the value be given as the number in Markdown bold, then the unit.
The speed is **4** mph
